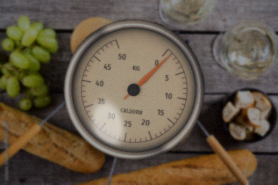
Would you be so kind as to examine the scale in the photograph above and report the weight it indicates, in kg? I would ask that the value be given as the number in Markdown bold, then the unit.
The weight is **1** kg
